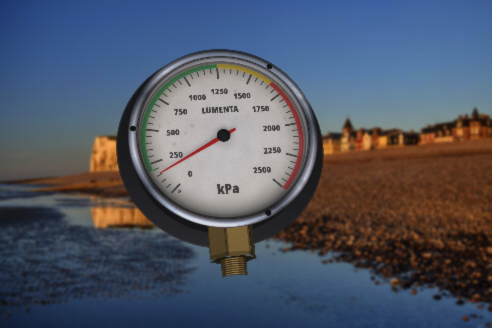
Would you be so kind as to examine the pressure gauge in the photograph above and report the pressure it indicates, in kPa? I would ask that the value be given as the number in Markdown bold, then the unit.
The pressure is **150** kPa
